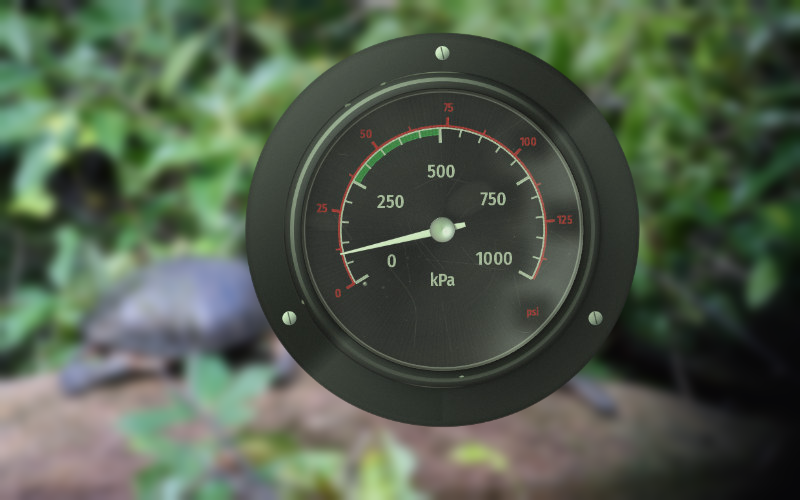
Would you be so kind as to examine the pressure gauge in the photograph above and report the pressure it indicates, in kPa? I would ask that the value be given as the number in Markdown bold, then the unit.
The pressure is **75** kPa
